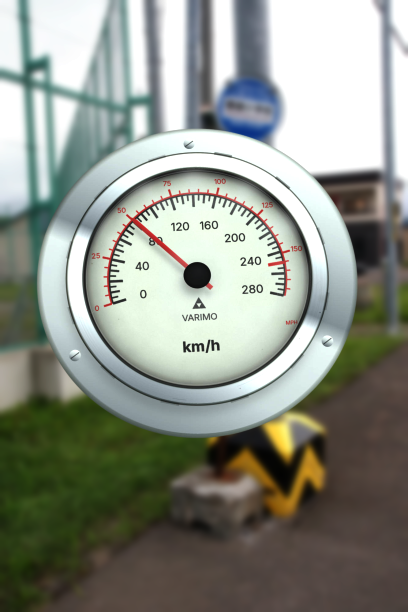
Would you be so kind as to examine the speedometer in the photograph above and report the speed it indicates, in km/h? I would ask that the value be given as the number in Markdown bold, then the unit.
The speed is **80** km/h
